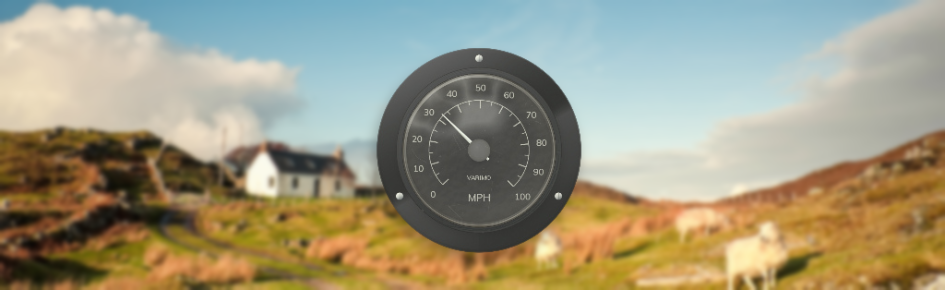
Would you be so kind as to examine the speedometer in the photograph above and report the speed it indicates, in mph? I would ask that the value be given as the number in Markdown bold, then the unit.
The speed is **32.5** mph
